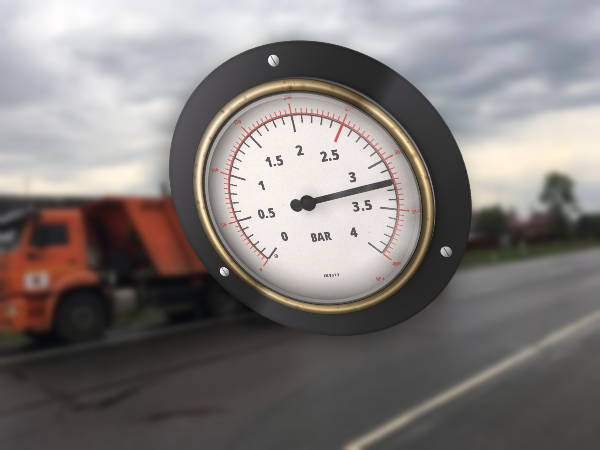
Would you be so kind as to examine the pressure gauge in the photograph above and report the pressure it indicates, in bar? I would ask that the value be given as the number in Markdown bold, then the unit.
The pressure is **3.2** bar
